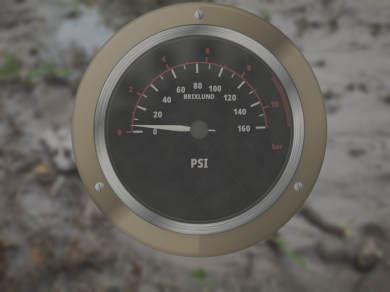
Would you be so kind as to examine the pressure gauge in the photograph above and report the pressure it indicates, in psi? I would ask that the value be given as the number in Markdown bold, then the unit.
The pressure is **5** psi
